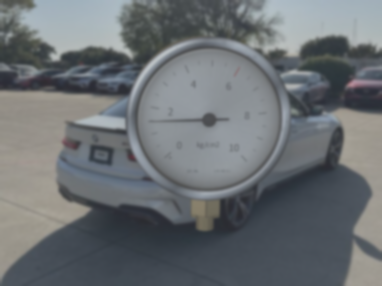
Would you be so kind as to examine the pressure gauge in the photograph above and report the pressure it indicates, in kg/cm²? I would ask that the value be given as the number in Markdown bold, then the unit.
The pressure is **1.5** kg/cm²
